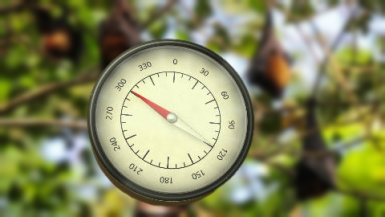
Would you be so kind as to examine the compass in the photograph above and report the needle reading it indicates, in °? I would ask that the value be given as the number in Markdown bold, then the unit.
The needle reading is **300** °
